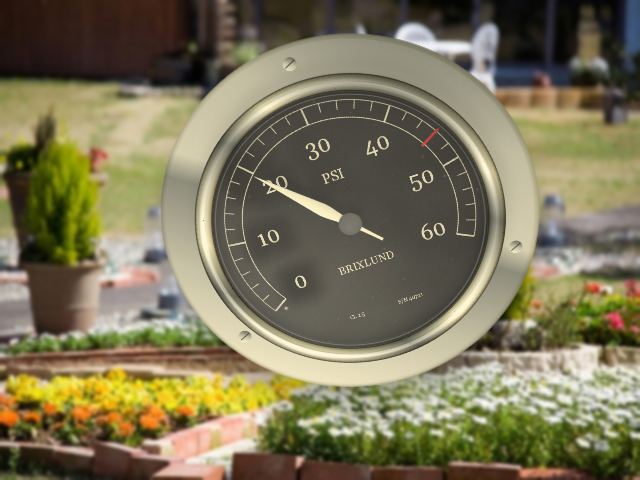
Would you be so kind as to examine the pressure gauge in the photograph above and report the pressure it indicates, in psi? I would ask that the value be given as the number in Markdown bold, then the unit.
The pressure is **20** psi
